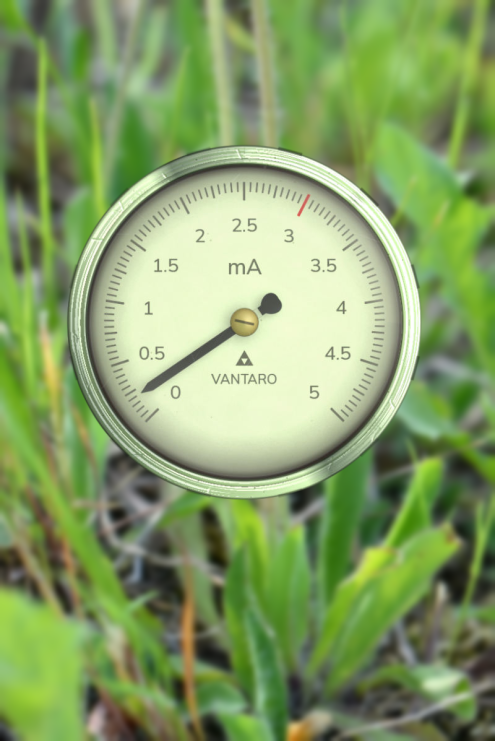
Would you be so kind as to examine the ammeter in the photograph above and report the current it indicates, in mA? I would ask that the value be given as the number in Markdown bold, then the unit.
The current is **0.2** mA
